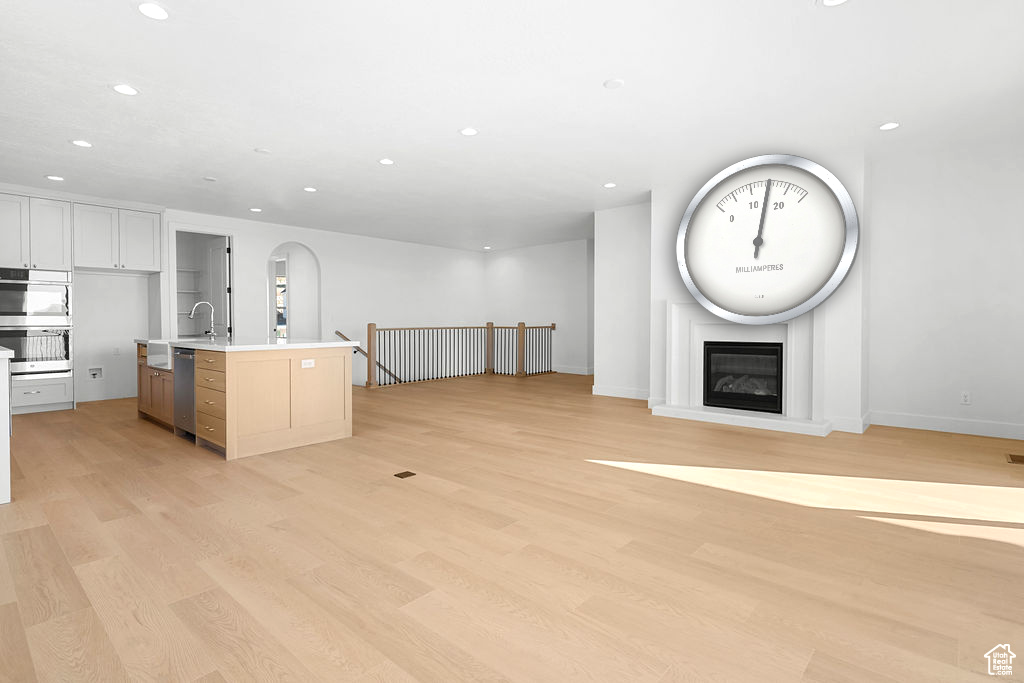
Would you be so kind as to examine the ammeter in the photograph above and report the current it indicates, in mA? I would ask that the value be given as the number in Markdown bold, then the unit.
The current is **15** mA
